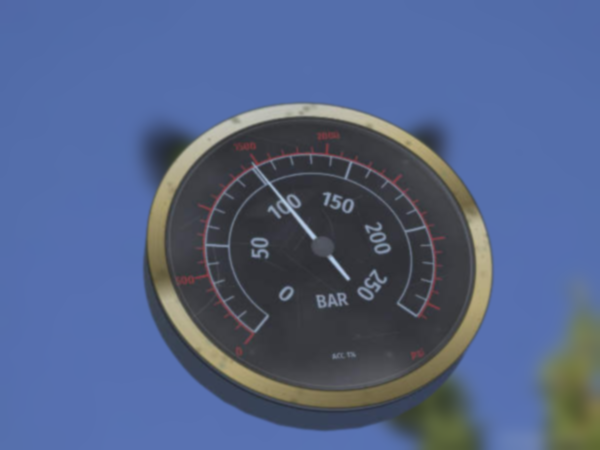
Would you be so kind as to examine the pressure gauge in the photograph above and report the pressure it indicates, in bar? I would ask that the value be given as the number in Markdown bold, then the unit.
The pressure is **100** bar
